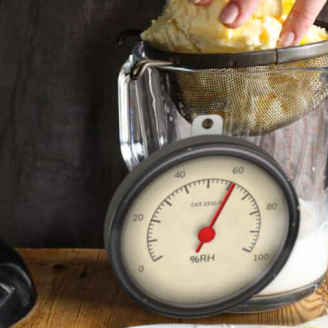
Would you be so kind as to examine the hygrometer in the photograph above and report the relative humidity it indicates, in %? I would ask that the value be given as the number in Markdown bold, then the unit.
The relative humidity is **60** %
